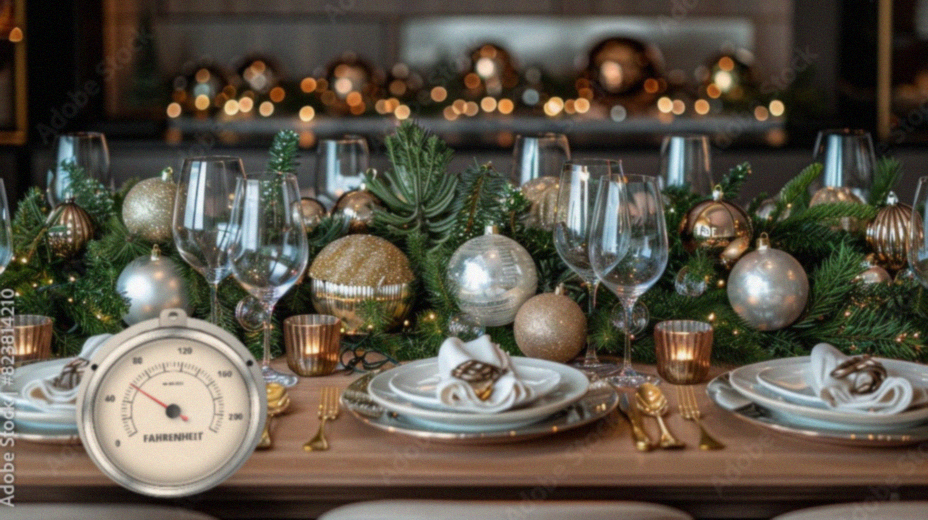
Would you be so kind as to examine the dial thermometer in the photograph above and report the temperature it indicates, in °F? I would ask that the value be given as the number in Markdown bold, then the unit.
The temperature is **60** °F
